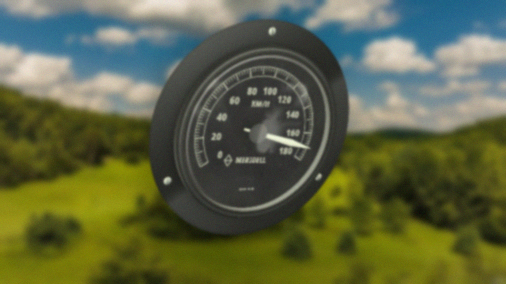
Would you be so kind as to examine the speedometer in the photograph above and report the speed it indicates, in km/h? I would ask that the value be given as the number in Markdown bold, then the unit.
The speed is **170** km/h
